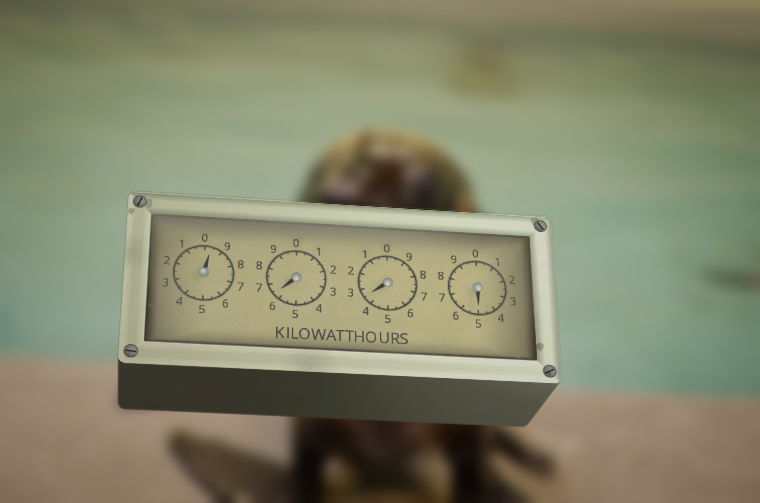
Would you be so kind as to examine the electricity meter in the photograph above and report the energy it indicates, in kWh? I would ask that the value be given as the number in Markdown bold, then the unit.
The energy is **9635** kWh
